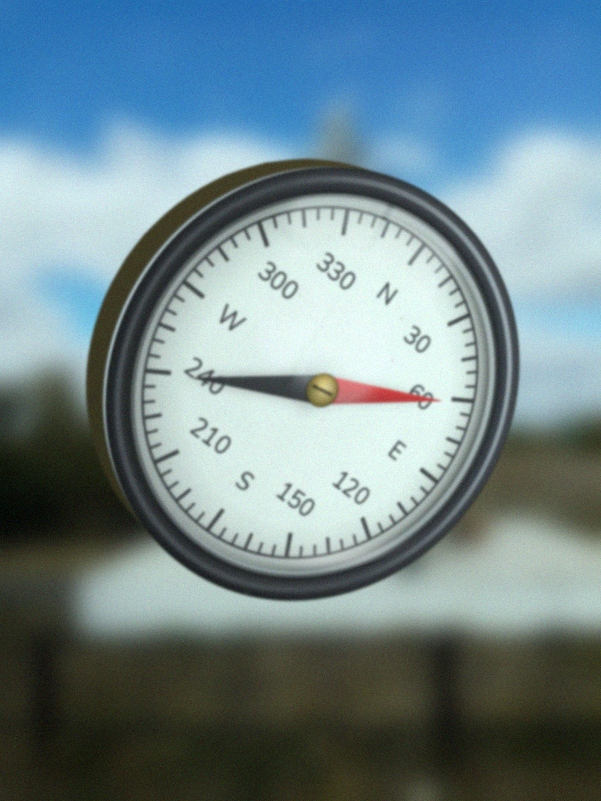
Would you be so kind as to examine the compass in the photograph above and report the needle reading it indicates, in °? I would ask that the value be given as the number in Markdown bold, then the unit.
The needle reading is **60** °
